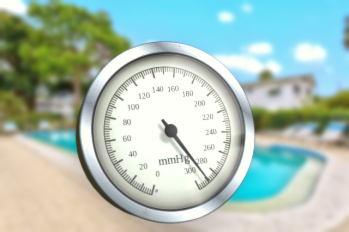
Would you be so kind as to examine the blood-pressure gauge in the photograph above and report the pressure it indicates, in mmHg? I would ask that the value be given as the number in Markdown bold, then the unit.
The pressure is **290** mmHg
